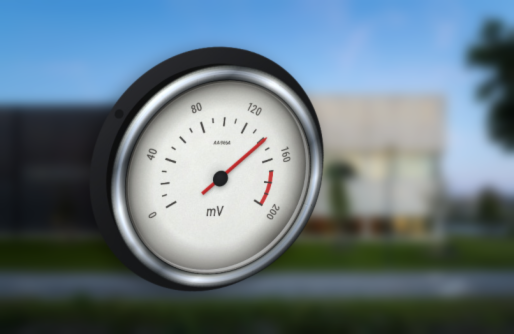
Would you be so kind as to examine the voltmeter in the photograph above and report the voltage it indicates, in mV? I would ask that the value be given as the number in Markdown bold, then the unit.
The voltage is **140** mV
